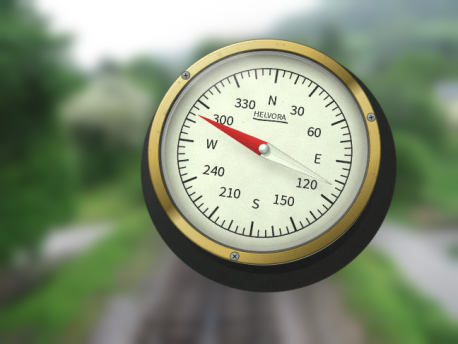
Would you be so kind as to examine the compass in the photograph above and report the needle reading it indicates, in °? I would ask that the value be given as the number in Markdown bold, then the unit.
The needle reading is **290** °
